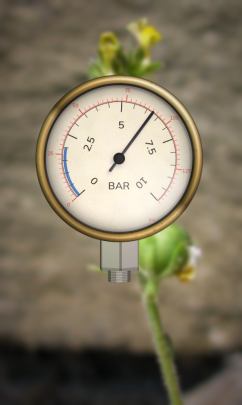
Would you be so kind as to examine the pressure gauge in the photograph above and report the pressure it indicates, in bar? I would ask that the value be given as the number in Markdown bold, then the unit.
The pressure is **6.25** bar
